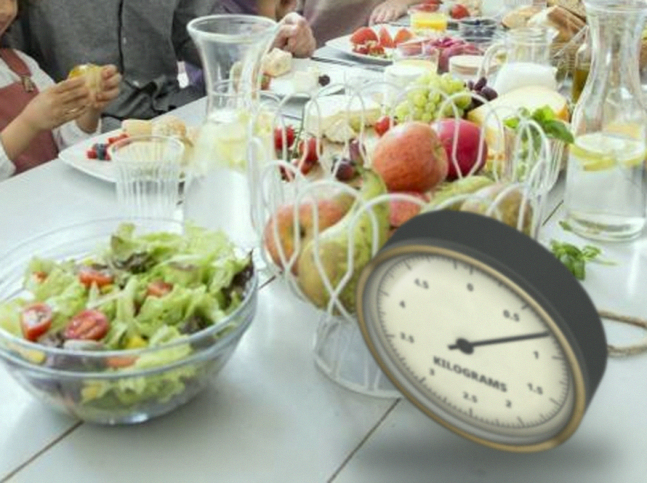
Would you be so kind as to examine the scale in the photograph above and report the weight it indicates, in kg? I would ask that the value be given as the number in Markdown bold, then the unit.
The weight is **0.75** kg
